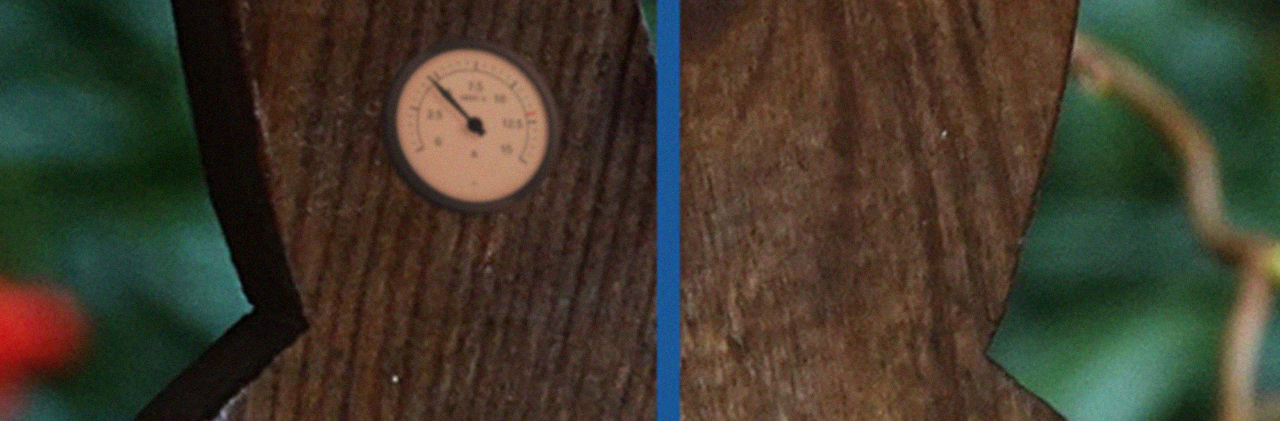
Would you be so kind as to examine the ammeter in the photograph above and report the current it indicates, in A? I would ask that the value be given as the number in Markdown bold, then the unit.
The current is **4.5** A
